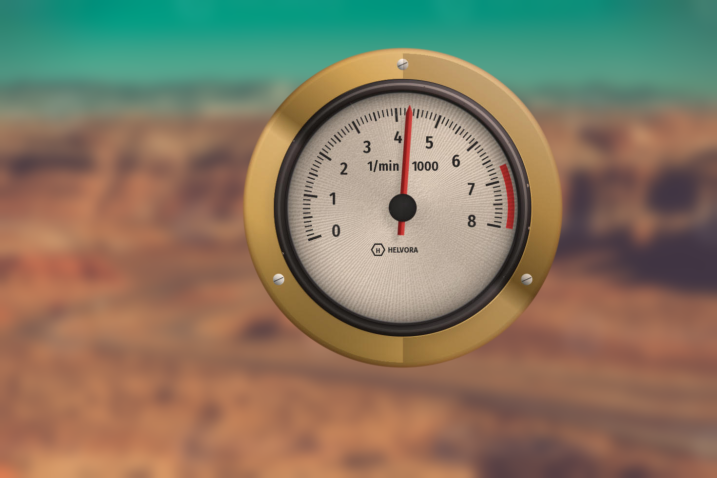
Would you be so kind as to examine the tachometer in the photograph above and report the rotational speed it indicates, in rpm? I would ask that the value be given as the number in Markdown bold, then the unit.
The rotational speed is **4300** rpm
